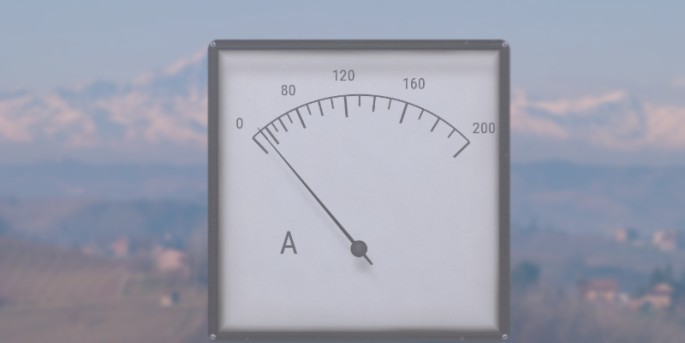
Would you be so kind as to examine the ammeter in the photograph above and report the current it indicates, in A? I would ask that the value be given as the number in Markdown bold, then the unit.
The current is **30** A
